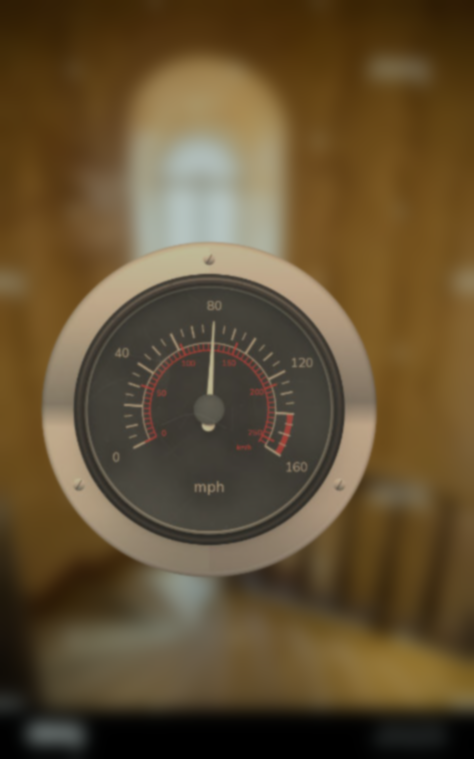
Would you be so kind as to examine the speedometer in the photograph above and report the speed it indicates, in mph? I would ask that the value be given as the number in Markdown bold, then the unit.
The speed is **80** mph
